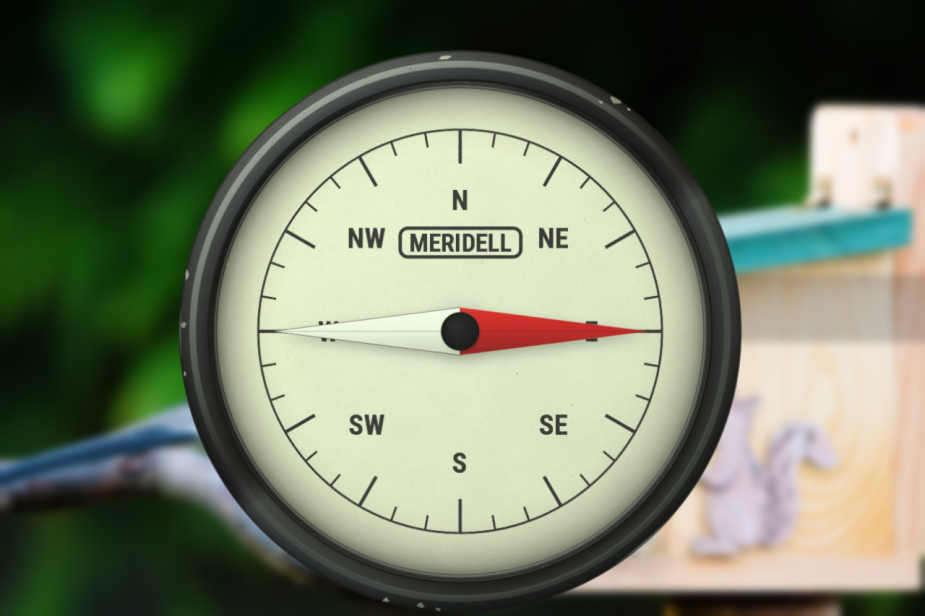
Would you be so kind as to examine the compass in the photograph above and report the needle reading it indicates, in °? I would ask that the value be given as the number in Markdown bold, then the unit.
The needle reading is **90** °
